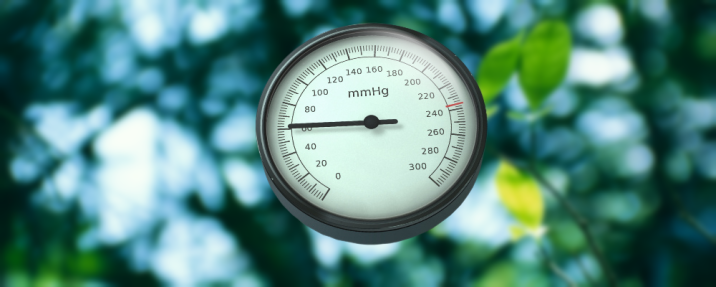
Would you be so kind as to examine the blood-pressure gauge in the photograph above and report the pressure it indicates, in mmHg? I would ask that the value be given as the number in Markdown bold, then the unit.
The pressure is **60** mmHg
